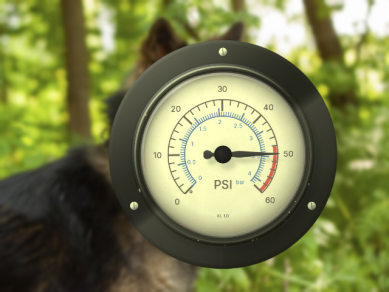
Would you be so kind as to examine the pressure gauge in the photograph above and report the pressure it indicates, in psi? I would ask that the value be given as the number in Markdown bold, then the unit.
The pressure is **50** psi
